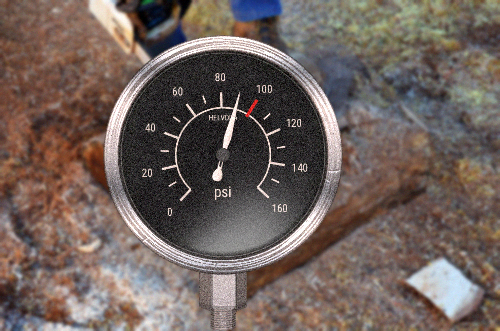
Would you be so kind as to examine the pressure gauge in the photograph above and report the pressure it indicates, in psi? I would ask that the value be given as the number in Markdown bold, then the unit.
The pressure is **90** psi
